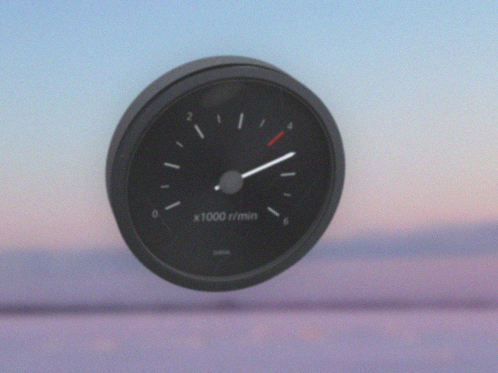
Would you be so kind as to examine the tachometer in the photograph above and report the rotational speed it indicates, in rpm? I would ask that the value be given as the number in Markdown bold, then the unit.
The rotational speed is **4500** rpm
